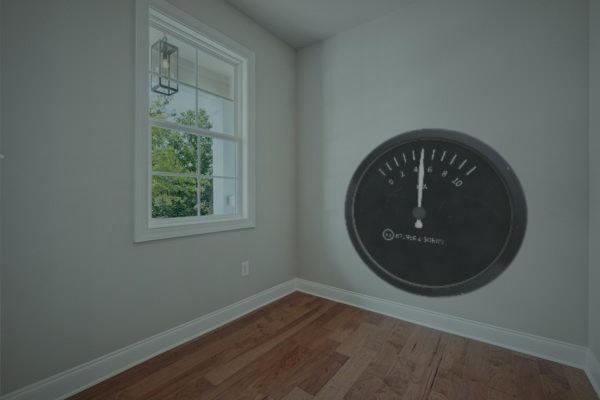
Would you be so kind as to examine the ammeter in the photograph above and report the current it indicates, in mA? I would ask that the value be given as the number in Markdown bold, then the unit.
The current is **5** mA
